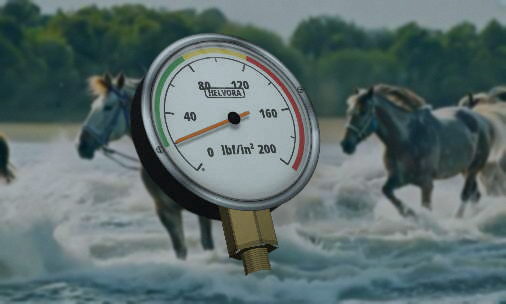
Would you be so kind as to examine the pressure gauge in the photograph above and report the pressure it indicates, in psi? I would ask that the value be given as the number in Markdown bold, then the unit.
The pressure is **20** psi
